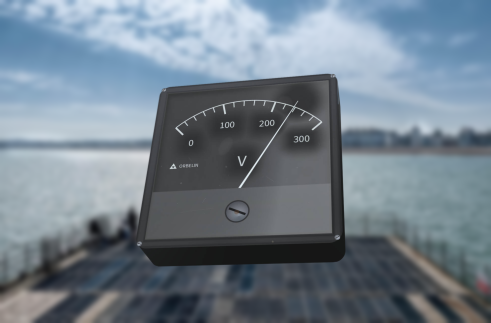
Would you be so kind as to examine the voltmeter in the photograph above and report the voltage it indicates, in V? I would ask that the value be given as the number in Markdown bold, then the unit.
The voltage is **240** V
